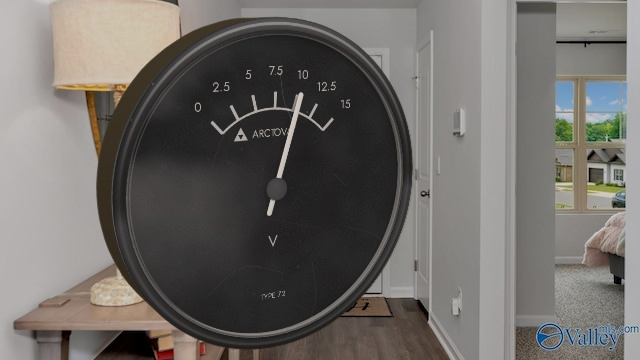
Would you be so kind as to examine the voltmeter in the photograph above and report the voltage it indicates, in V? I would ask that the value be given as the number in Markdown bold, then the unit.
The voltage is **10** V
